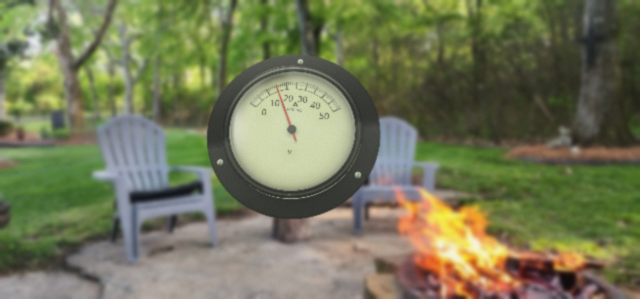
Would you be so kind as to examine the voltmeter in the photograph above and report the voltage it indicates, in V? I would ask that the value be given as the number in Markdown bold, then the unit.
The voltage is **15** V
